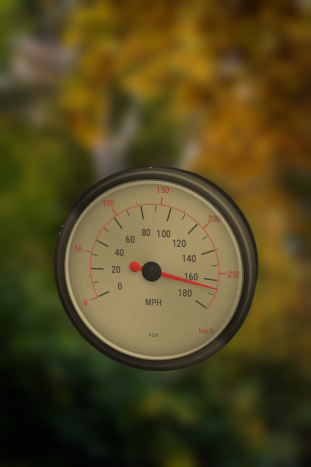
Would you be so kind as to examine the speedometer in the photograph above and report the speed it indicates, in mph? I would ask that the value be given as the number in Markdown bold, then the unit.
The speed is **165** mph
